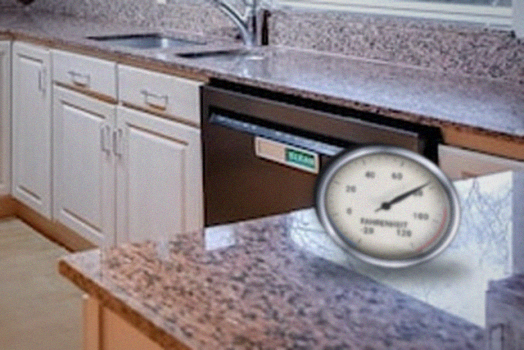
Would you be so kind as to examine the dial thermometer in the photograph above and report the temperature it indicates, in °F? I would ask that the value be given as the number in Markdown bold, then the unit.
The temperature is **76** °F
